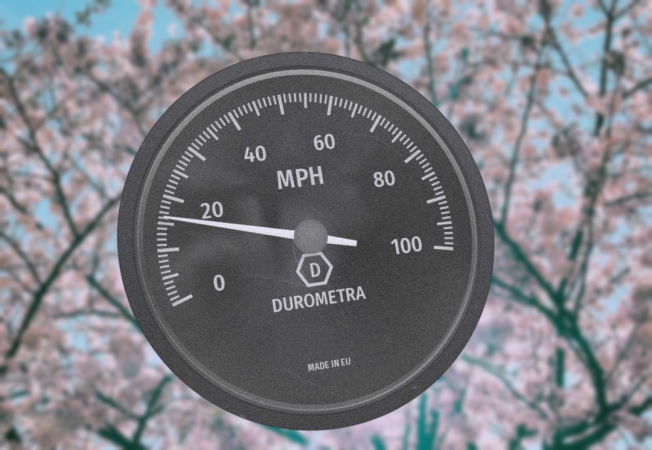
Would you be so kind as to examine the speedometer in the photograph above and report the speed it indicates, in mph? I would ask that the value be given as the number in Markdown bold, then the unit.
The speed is **16** mph
